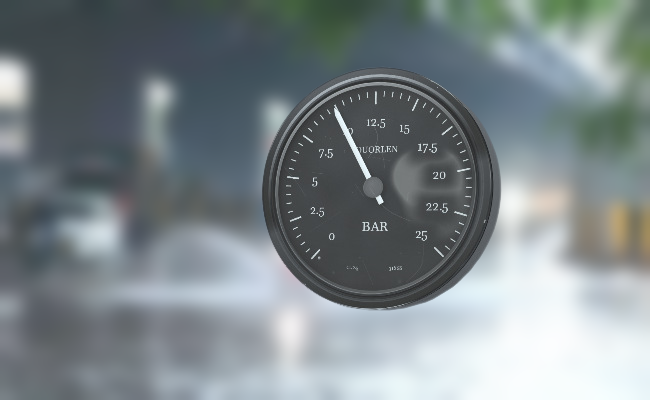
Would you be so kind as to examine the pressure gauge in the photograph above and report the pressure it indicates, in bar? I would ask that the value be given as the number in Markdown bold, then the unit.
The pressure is **10** bar
